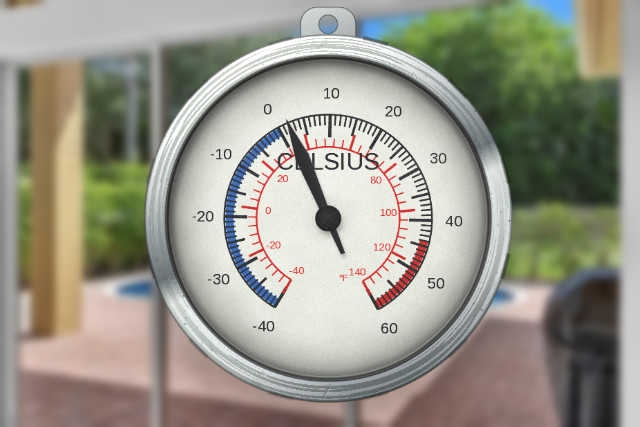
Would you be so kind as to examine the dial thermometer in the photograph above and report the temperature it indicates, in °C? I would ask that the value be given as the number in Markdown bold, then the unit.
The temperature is **2** °C
